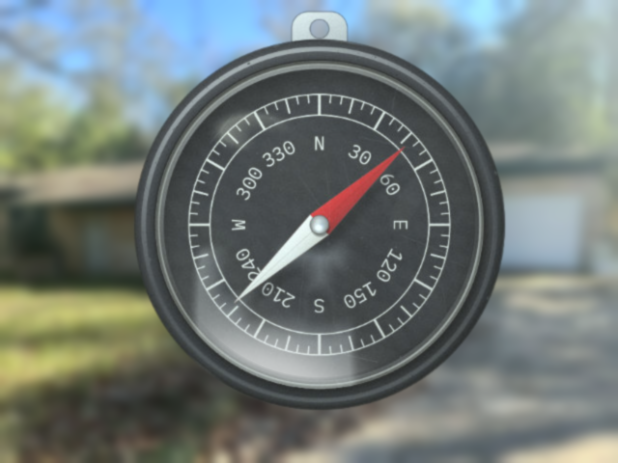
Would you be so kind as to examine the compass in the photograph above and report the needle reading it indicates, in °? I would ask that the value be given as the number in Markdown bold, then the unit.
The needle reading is **47.5** °
